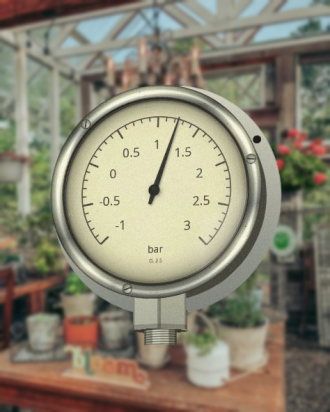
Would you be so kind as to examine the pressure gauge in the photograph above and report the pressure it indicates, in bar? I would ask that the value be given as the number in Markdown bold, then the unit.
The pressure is **1.25** bar
